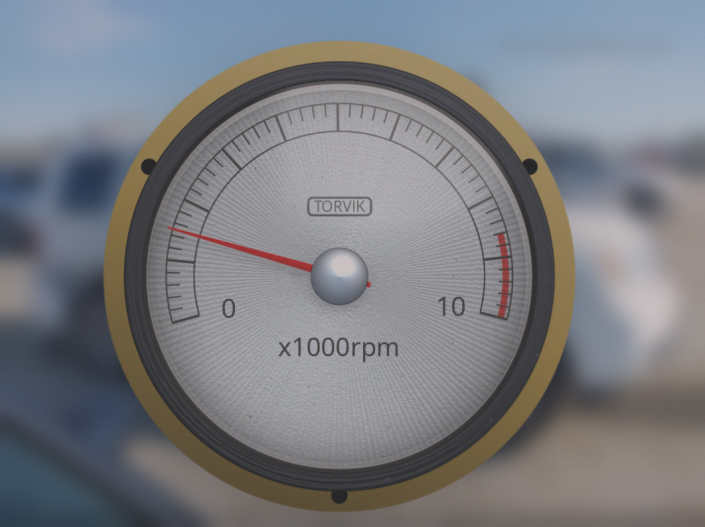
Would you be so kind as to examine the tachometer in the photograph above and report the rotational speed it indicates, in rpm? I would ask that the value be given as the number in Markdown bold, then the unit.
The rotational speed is **1500** rpm
